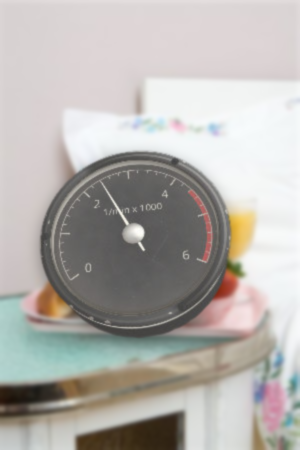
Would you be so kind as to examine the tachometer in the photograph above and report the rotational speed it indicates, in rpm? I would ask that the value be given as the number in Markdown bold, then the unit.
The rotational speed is **2400** rpm
